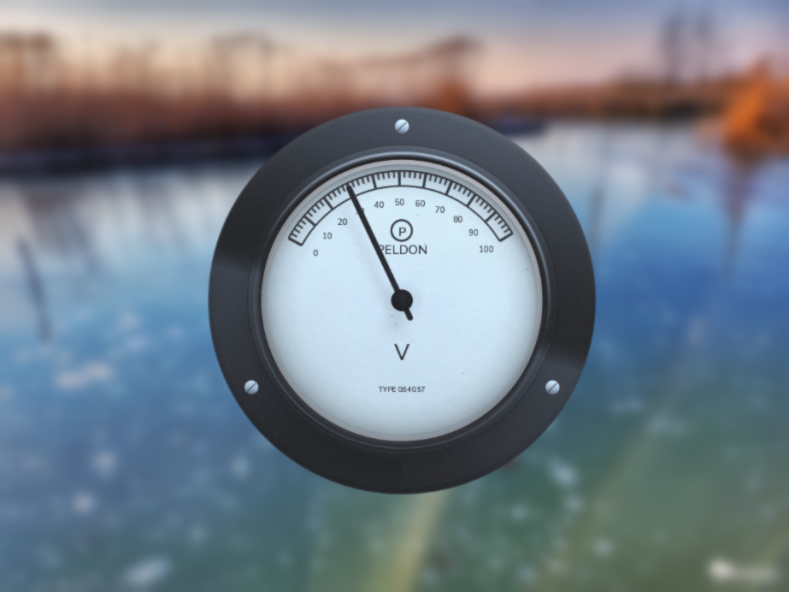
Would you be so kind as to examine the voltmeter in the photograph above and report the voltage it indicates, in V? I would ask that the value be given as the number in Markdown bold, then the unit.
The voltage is **30** V
